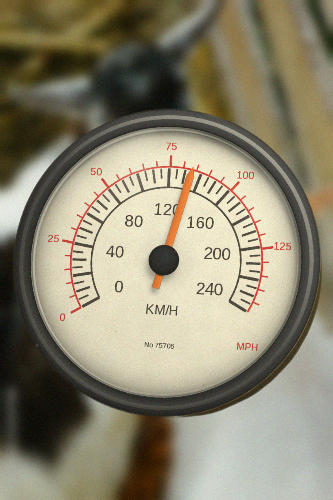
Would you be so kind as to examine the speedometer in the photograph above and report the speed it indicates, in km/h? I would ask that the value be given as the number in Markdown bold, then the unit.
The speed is **135** km/h
